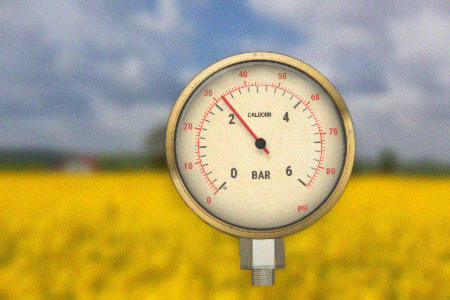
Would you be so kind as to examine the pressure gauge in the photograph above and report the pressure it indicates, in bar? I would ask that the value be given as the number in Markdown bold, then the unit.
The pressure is **2.2** bar
